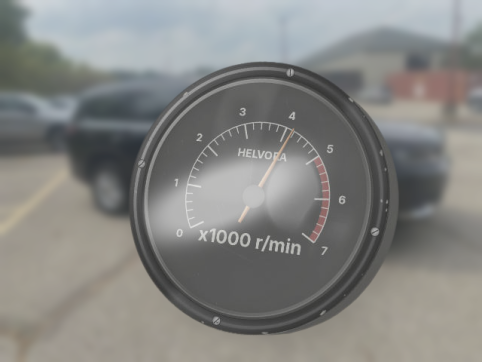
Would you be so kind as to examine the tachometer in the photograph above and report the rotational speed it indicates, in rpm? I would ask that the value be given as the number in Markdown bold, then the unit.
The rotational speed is **4200** rpm
